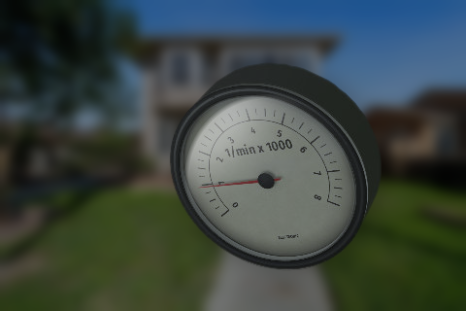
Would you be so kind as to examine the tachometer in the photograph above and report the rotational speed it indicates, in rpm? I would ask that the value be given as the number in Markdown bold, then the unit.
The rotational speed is **1000** rpm
